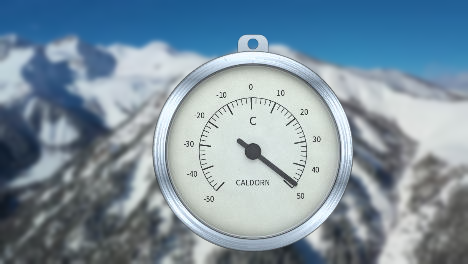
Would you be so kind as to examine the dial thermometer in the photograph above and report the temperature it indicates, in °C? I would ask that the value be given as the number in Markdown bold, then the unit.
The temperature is **48** °C
